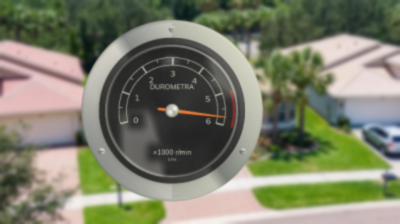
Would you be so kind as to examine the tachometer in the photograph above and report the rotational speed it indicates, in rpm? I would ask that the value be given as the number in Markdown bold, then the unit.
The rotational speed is **5750** rpm
